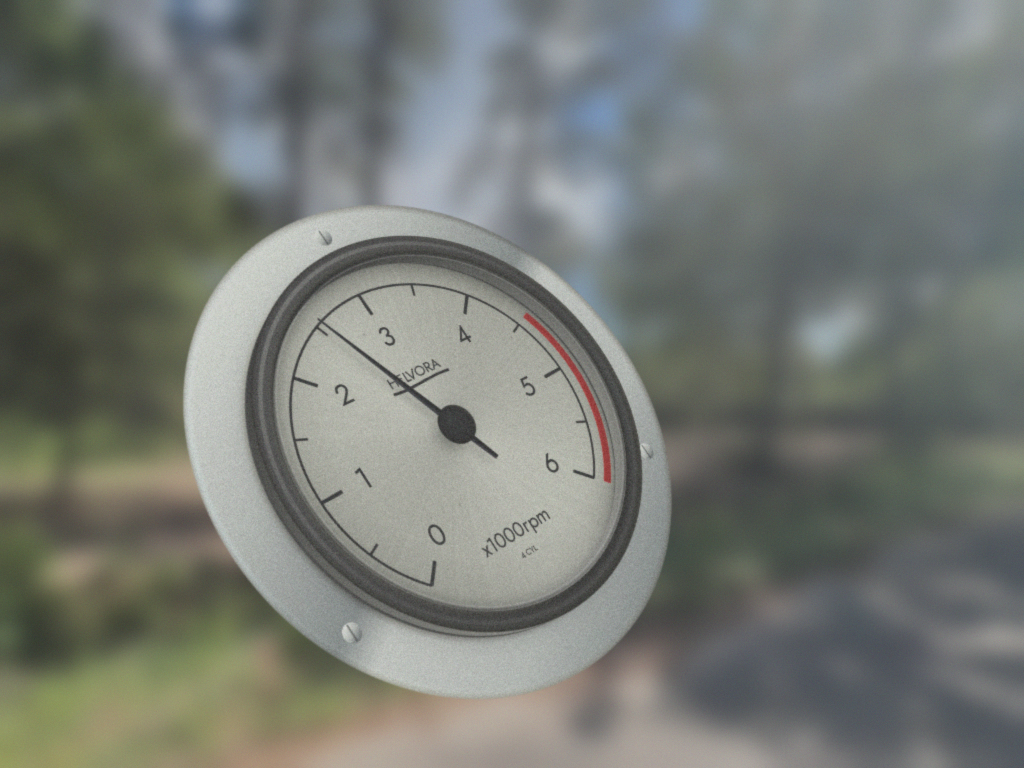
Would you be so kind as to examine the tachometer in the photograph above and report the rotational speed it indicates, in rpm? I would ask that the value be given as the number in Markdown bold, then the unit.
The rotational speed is **2500** rpm
